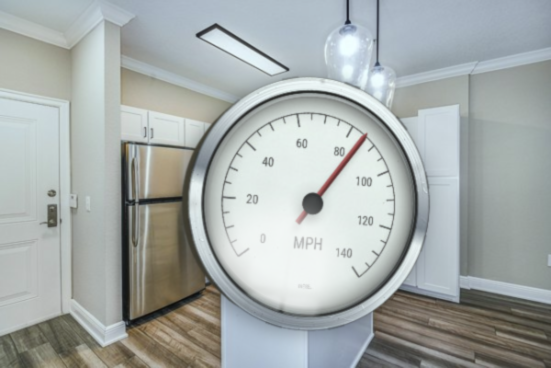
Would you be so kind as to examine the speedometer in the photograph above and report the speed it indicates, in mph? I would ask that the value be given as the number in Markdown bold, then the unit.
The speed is **85** mph
